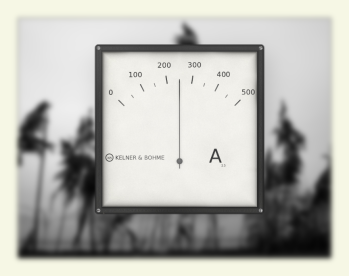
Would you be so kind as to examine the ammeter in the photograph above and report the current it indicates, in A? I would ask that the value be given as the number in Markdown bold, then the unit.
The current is **250** A
